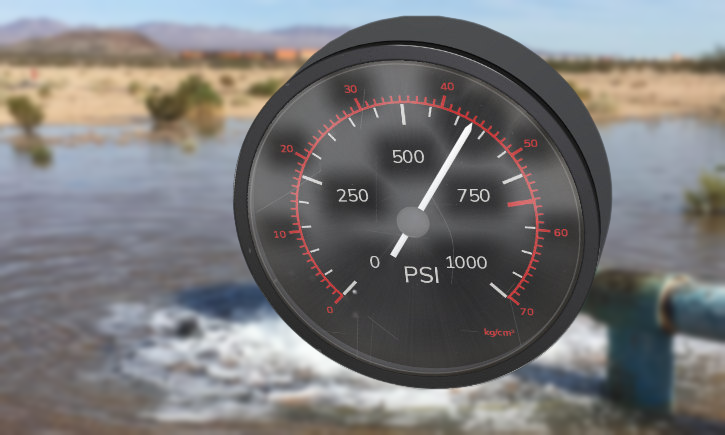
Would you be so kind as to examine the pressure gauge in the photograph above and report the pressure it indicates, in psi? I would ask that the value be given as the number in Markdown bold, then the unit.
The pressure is **625** psi
